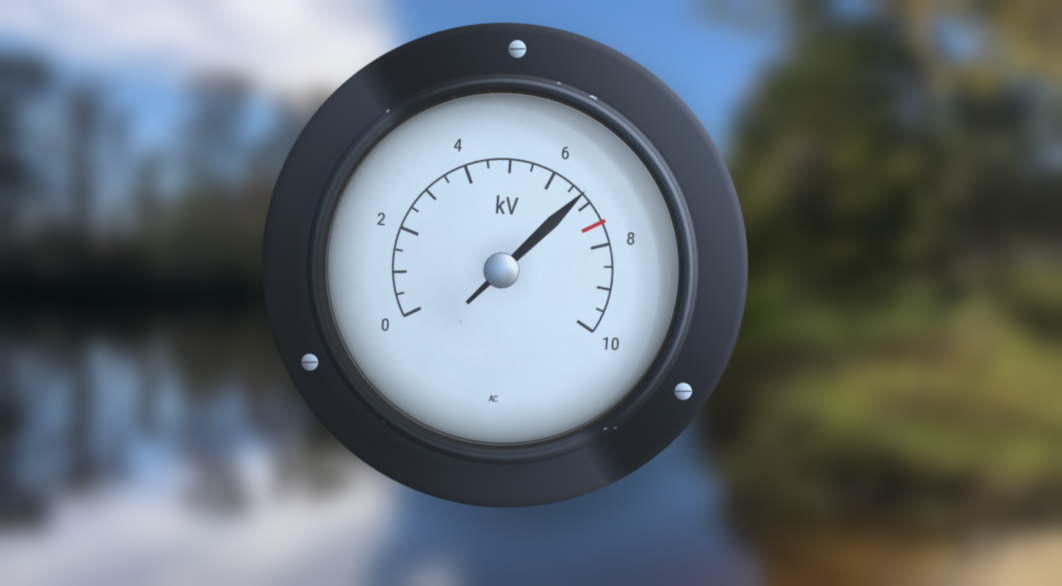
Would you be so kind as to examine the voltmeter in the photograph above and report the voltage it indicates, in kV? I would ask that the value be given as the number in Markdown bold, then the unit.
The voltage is **6.75** kV
